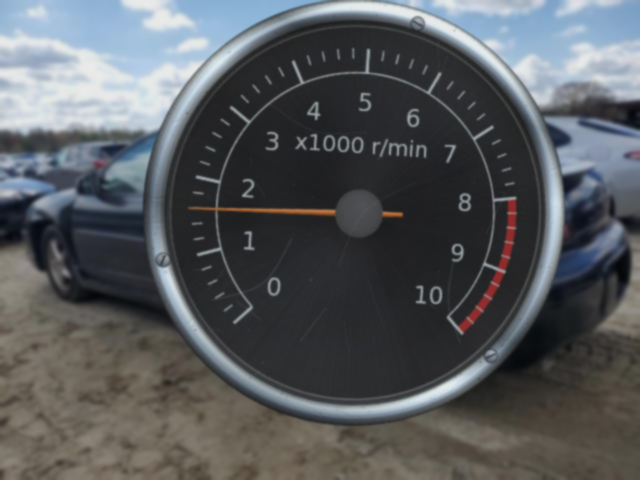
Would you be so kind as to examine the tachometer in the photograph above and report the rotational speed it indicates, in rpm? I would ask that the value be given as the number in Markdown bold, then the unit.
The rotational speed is **1600** rpm
